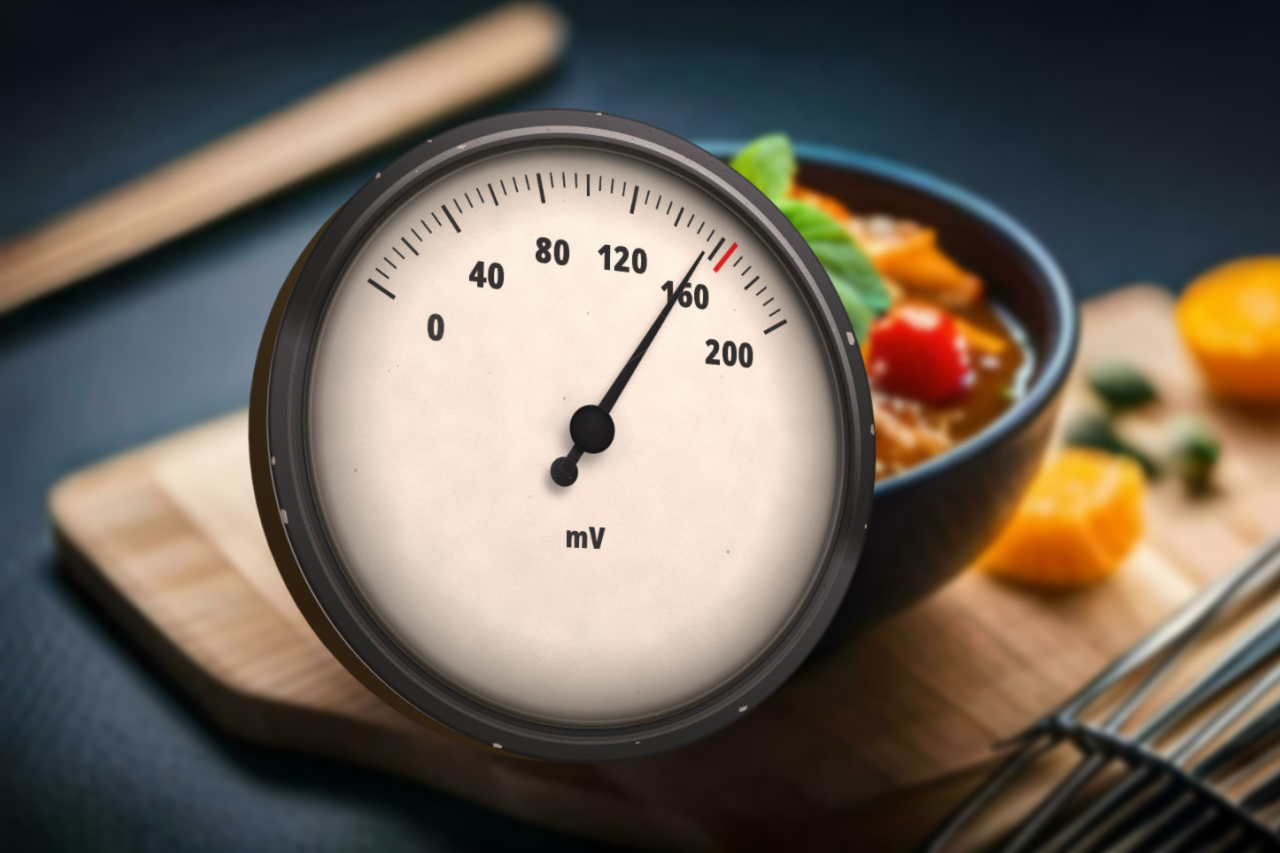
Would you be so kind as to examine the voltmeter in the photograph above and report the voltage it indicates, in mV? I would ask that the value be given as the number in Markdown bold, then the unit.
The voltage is **155** mV
